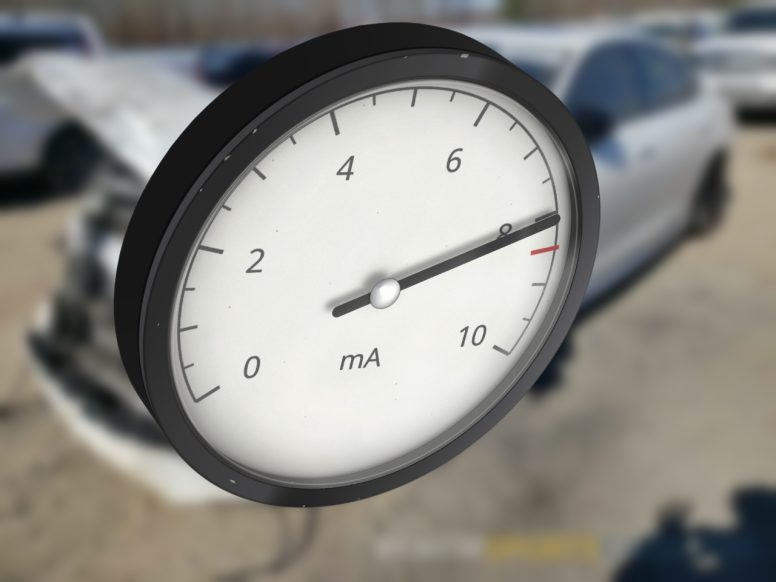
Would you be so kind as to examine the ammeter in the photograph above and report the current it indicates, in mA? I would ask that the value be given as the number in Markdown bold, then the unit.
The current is **8** mA
